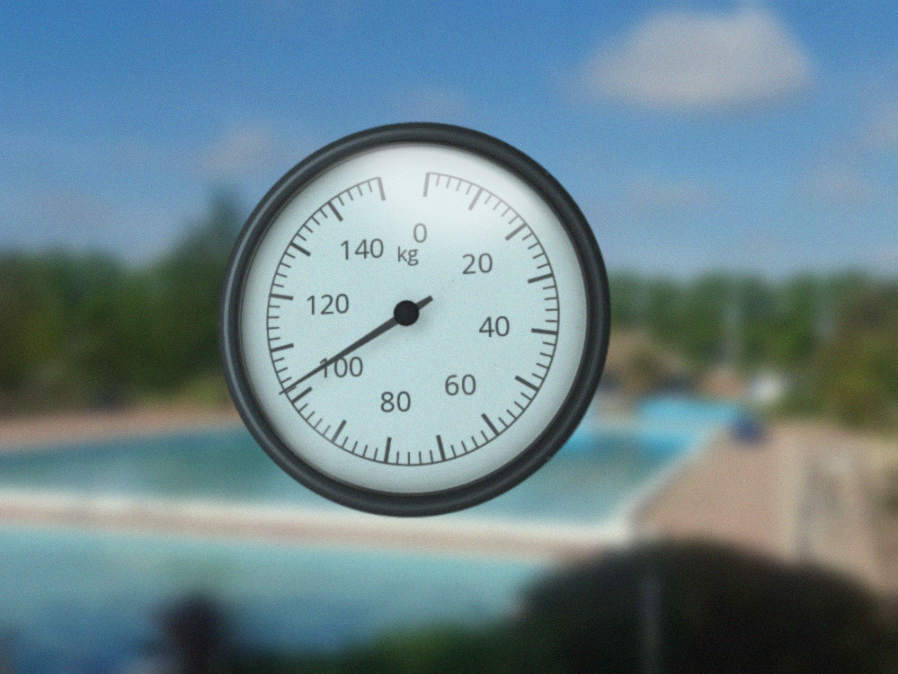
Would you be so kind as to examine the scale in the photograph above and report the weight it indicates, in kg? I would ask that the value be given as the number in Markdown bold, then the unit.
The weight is **102** kg
